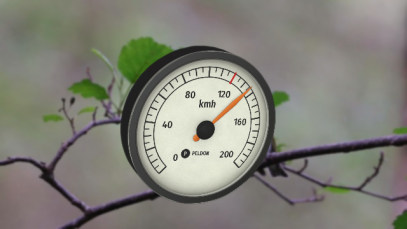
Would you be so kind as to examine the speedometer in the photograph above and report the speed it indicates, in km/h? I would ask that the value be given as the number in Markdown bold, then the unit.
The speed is **135** km/h
